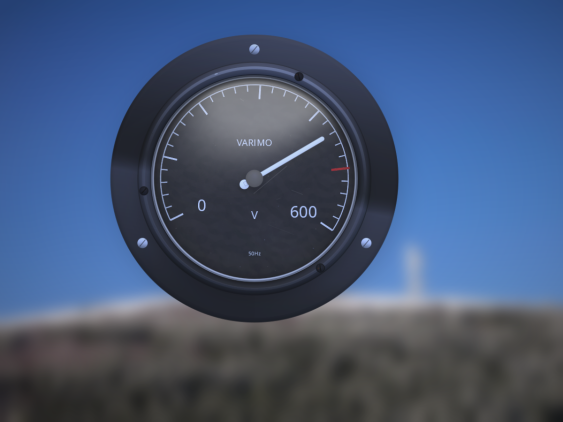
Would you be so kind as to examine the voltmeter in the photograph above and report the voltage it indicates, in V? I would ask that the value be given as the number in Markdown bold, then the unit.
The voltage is **440** V
